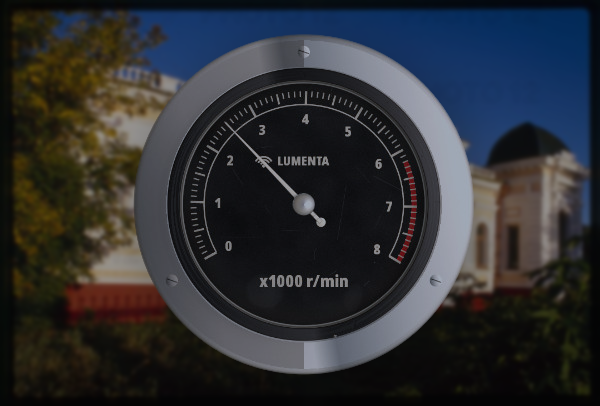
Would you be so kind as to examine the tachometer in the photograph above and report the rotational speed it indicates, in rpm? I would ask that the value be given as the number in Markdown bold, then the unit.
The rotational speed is **2500** rpm
